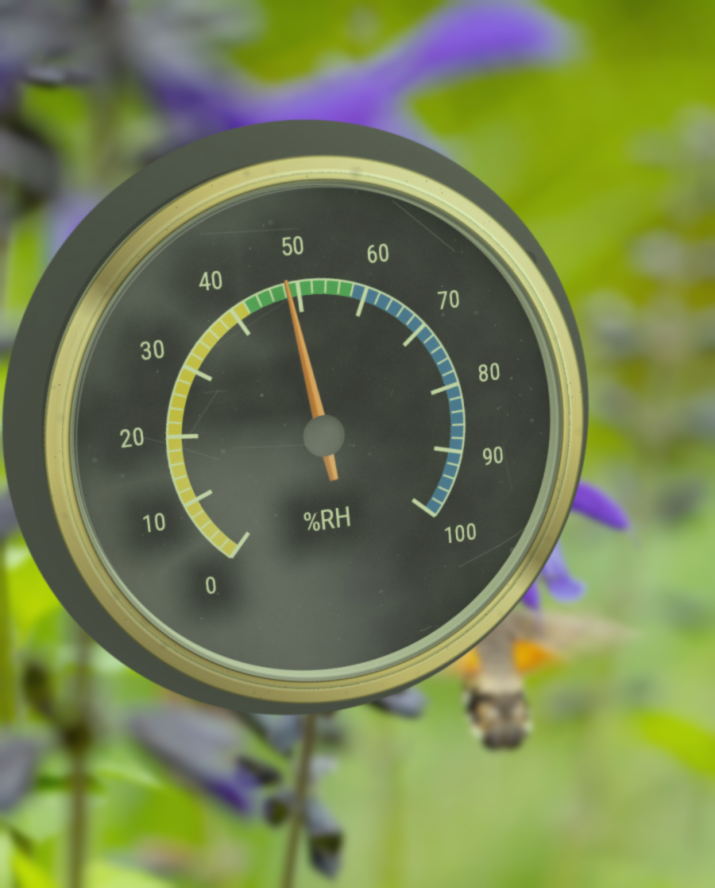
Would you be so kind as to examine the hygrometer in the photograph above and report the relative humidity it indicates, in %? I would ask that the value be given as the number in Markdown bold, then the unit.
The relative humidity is **48** %
